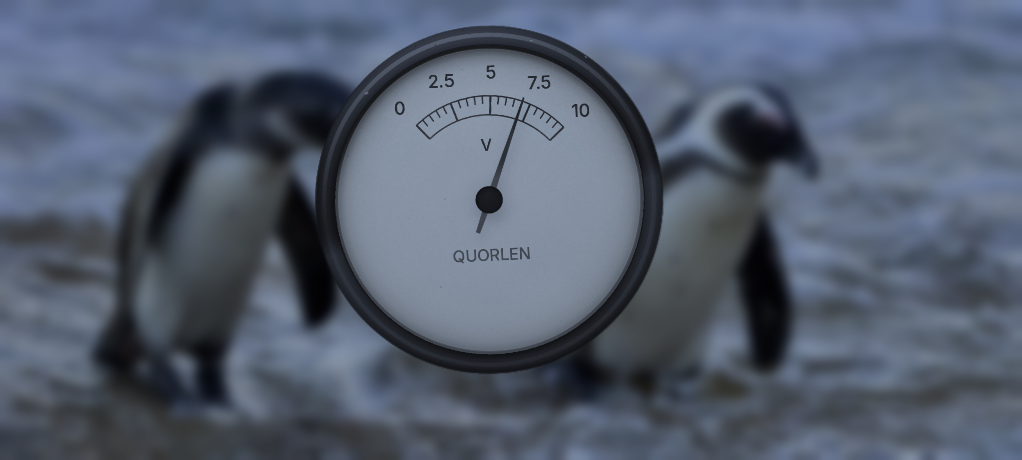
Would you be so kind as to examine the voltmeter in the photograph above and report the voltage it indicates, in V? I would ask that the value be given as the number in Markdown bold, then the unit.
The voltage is **7** V
